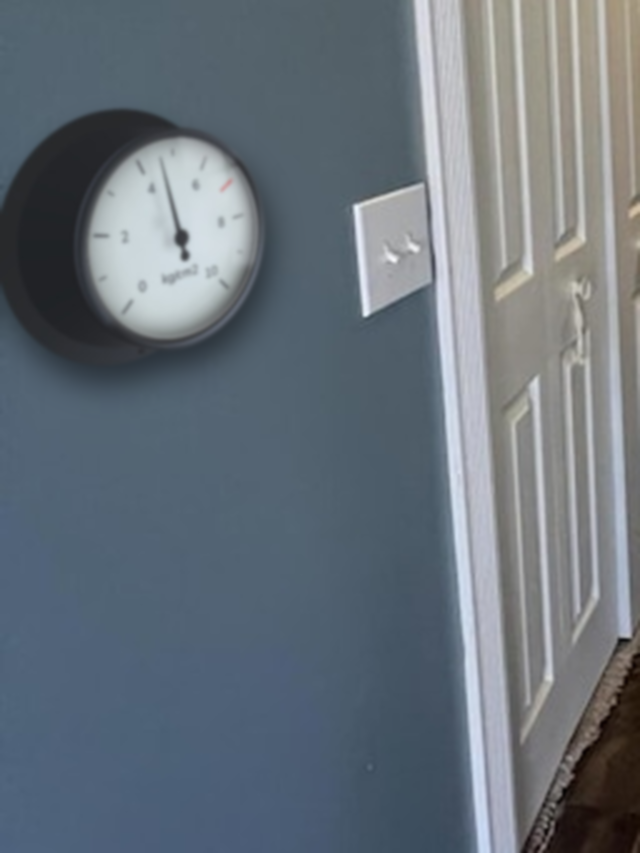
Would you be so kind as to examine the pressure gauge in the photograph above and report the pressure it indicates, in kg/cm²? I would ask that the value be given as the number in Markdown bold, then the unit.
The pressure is **4.5** kg/cm²
